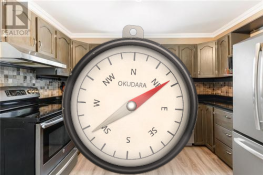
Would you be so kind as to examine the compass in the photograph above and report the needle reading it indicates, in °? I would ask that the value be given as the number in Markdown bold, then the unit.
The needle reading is **52.5** °
